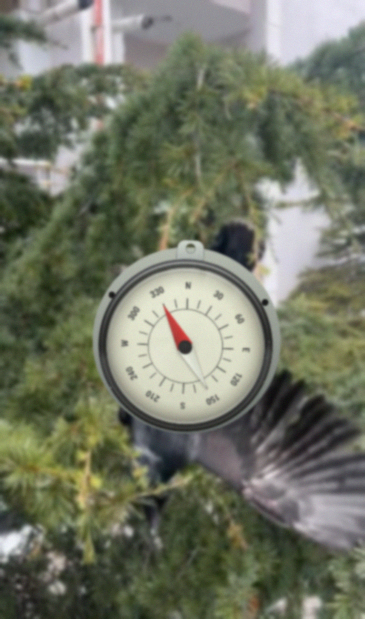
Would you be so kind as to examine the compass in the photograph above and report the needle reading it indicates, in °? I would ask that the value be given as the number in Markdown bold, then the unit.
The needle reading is **330** °
